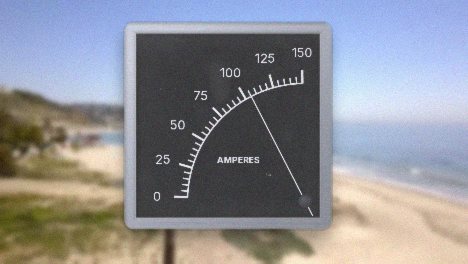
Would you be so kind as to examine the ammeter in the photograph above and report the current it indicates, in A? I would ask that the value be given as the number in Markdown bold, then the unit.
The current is **105** A
